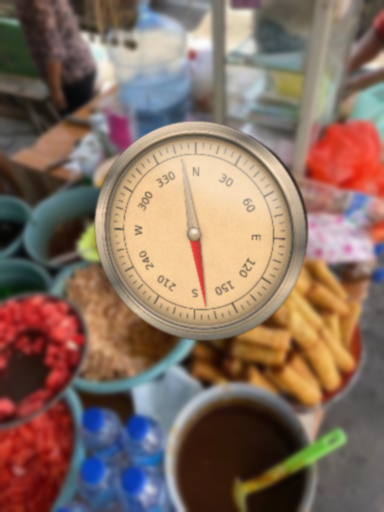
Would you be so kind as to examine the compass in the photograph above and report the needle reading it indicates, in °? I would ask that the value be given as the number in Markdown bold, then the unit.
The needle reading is **170** °
